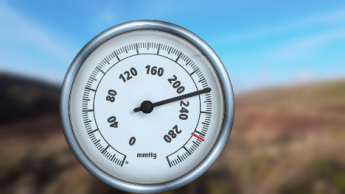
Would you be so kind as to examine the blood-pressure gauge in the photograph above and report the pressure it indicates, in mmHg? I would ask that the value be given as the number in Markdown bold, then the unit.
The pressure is **220** mmHg
